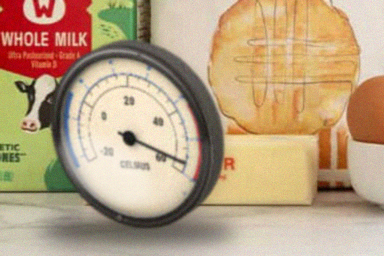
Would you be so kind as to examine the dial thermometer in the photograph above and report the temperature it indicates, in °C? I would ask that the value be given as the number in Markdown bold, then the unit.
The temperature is **56** °C
